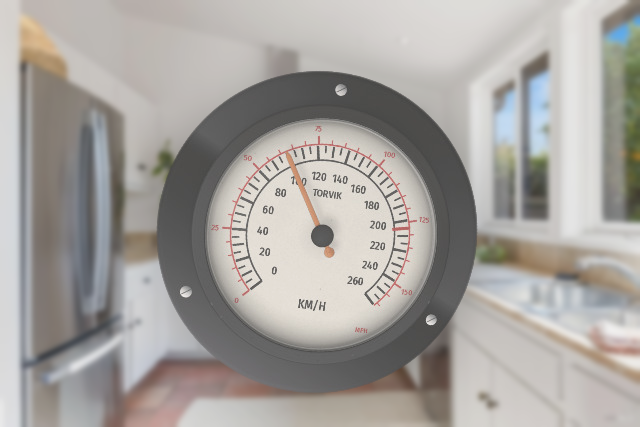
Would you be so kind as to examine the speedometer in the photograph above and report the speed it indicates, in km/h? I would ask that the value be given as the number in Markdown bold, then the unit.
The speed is **100** km/h
